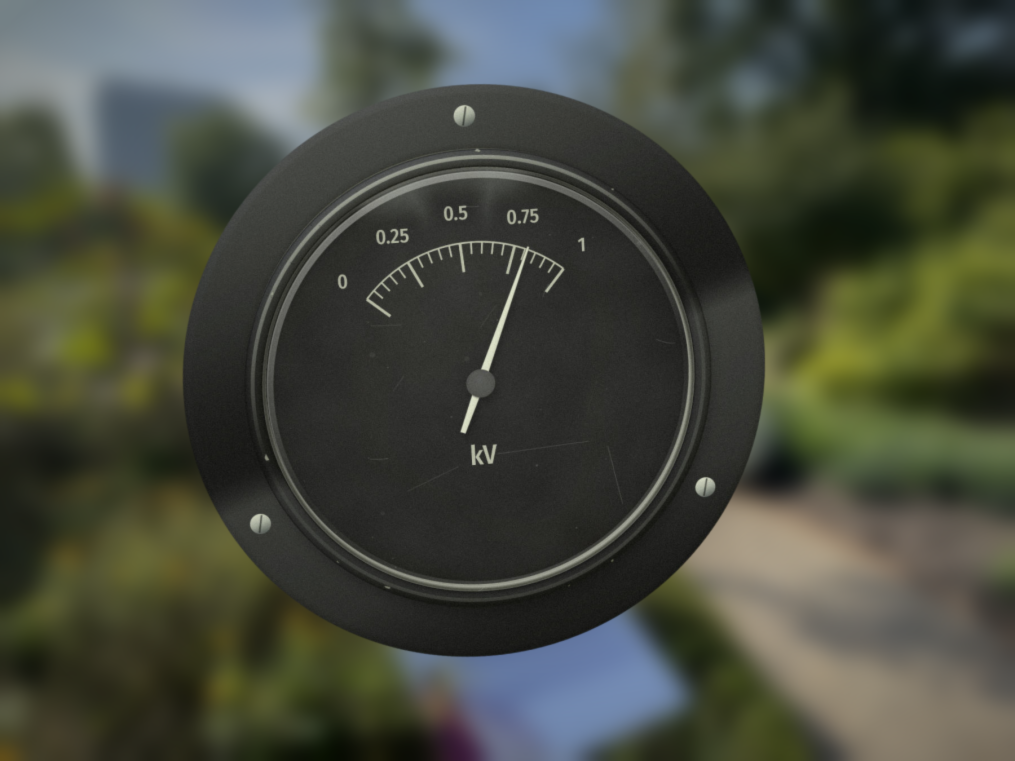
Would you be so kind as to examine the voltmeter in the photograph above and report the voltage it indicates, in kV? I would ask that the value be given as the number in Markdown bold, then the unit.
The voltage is **0.8** kV
